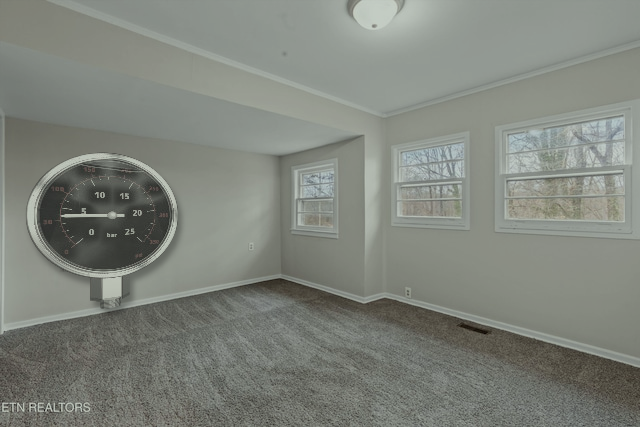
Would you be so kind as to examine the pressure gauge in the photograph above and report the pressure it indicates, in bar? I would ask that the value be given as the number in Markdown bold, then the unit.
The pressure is **4** bar
